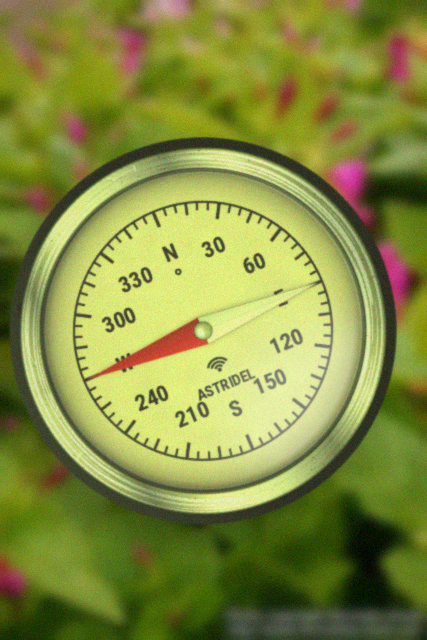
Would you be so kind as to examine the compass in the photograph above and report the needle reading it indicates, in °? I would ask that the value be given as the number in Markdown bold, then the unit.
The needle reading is **270** °
